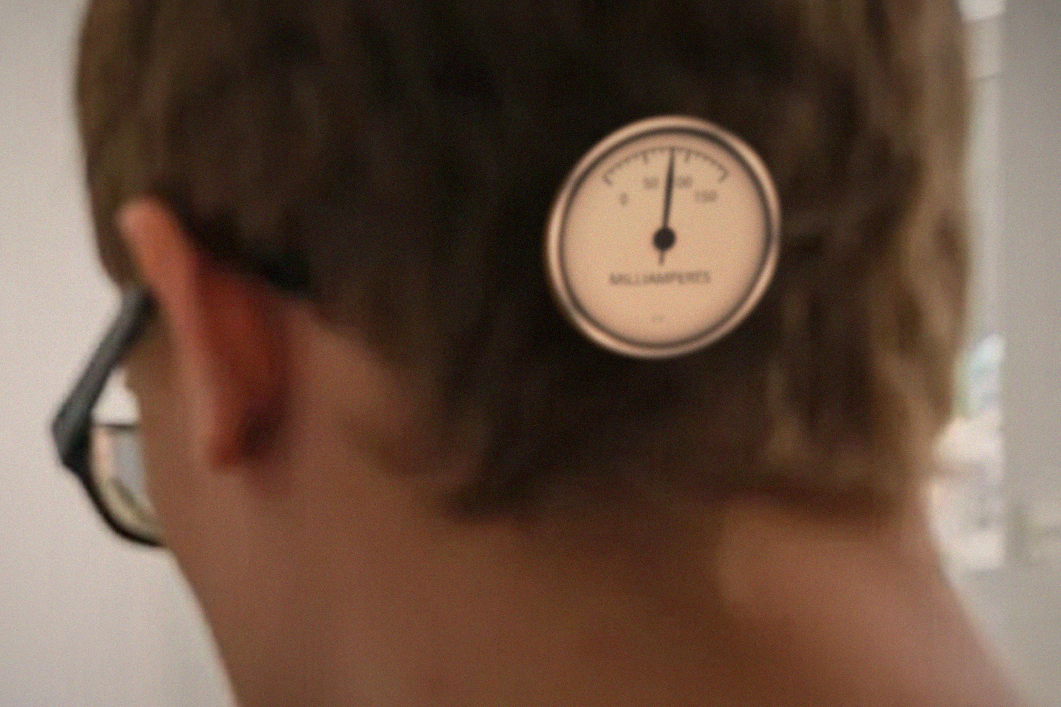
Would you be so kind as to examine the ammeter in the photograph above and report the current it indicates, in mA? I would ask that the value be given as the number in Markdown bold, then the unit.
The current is **80** mA
